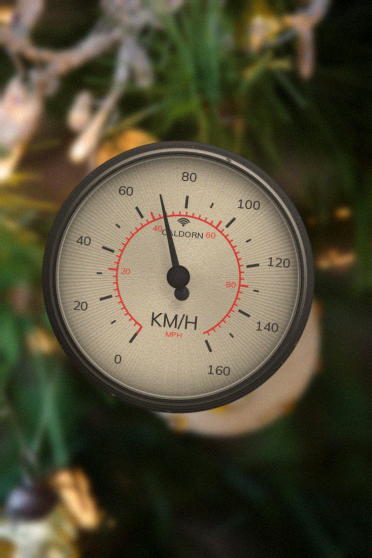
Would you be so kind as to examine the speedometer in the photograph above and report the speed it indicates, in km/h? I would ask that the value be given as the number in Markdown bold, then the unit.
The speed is **70** km/h
